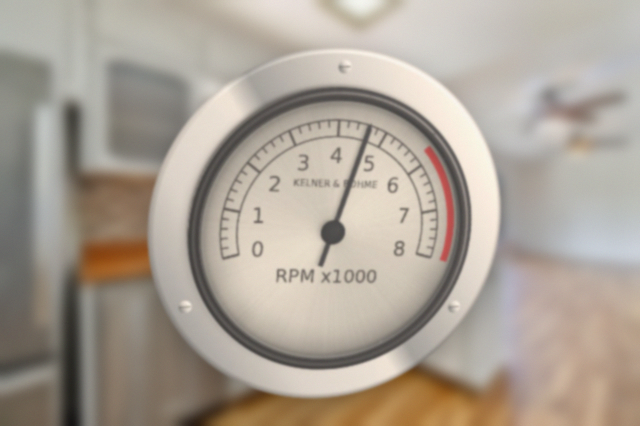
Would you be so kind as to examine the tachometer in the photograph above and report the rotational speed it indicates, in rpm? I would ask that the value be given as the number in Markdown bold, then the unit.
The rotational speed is **4600** rpm
